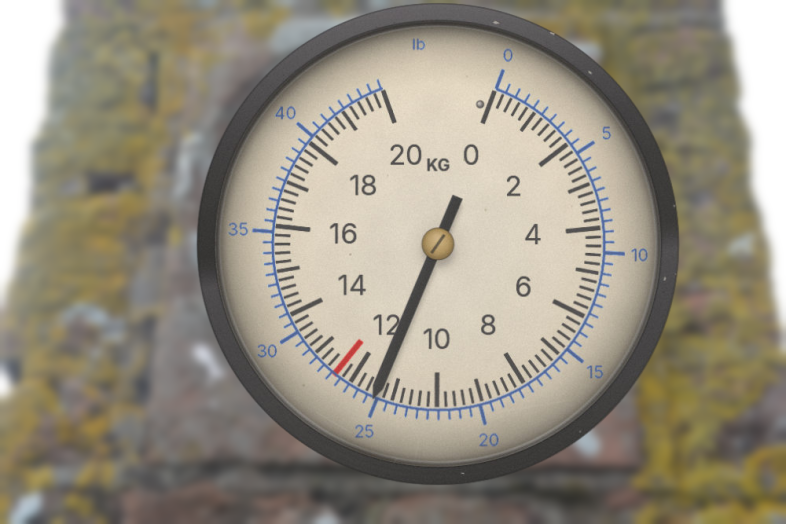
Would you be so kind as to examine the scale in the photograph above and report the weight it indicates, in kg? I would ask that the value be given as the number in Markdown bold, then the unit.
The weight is **11.4** kg
